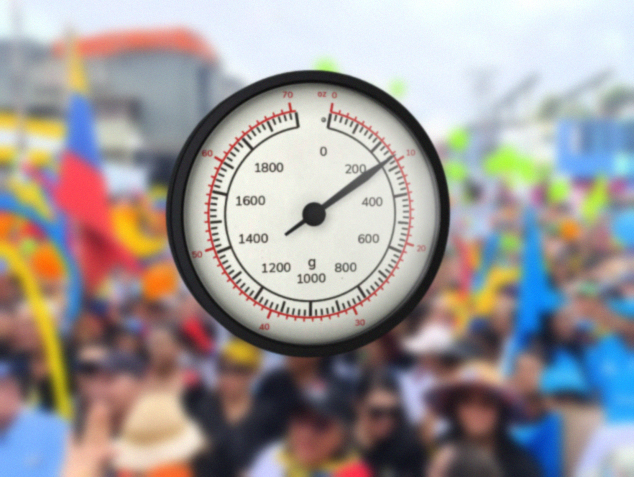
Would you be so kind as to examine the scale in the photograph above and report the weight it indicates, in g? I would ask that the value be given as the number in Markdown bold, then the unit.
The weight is **260** g
